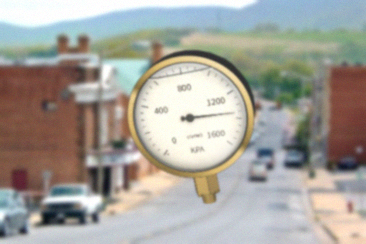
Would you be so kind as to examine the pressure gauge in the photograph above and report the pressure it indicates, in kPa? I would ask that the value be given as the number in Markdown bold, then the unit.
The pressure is **1350** kPa
